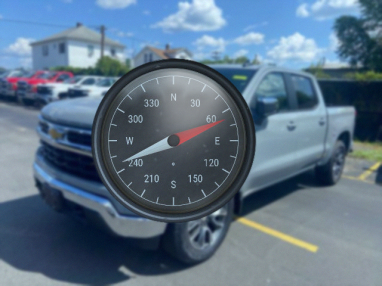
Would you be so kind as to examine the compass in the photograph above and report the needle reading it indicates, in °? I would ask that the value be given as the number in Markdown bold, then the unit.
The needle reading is **67.5** °
